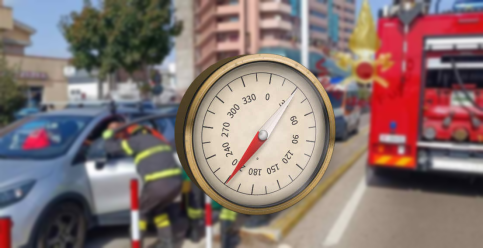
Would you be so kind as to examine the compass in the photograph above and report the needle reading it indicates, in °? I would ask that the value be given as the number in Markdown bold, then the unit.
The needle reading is **210** °
